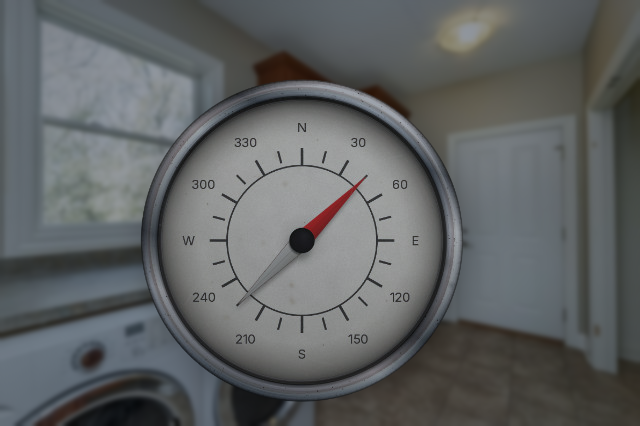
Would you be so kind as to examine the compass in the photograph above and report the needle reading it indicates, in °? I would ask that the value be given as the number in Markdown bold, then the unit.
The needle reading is **45** °
